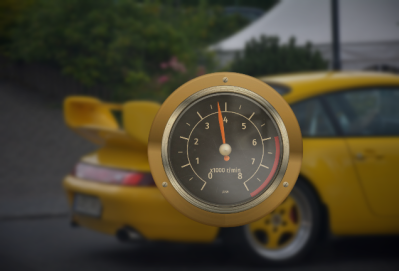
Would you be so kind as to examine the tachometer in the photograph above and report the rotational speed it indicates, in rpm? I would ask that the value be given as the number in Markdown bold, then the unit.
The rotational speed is **3750** rpm
